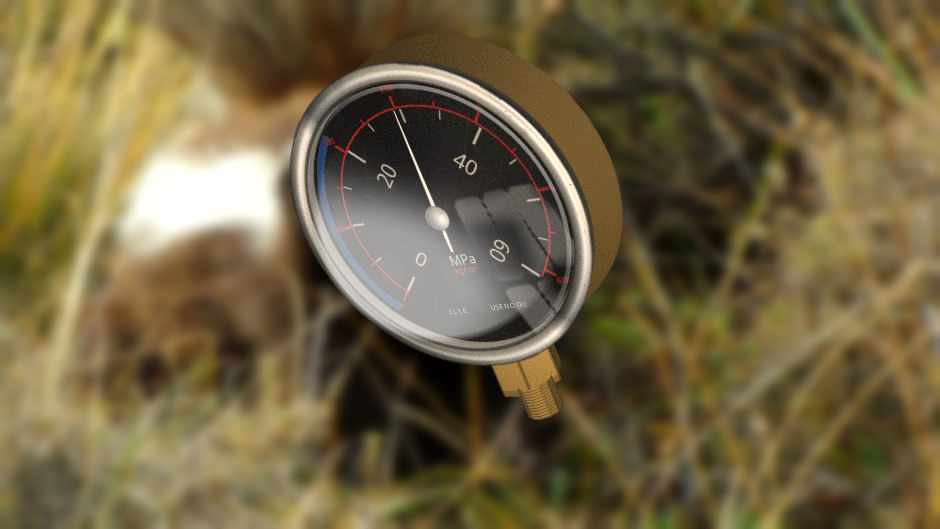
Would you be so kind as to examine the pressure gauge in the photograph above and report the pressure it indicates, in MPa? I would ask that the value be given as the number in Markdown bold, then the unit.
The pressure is **30** MPa
